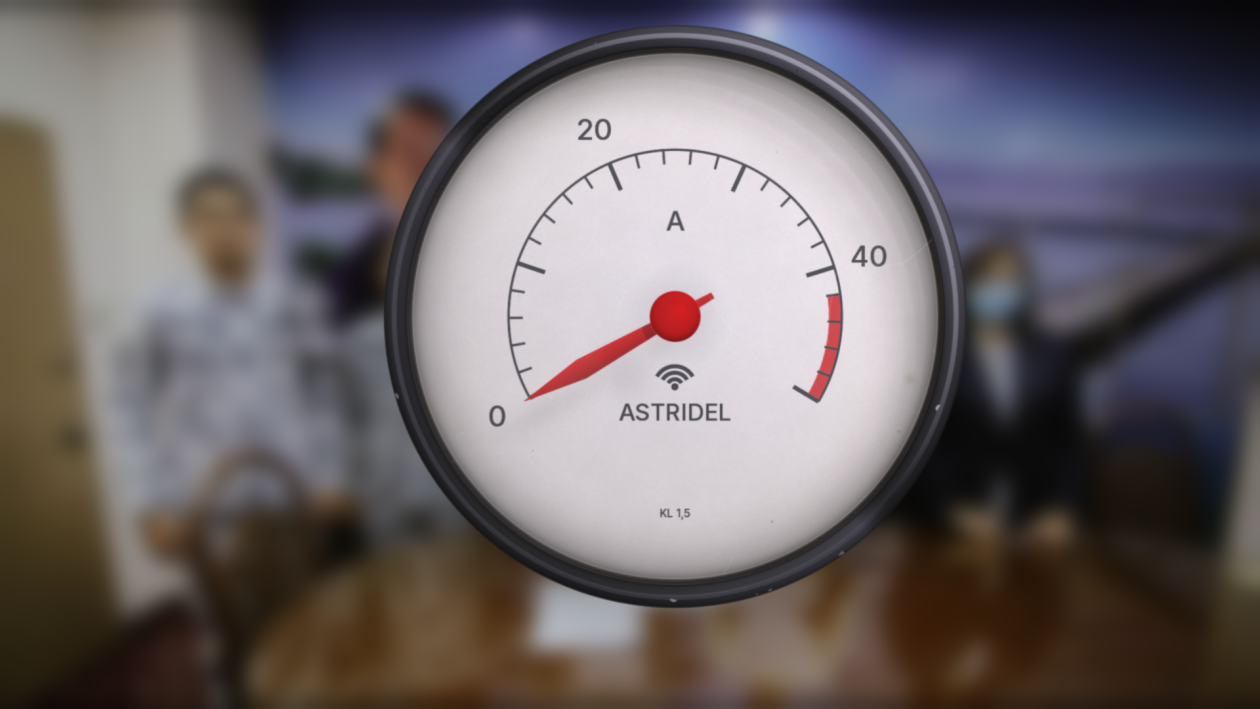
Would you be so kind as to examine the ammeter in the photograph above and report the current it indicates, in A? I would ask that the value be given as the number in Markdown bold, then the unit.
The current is **0** A
